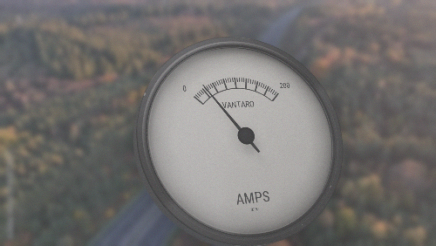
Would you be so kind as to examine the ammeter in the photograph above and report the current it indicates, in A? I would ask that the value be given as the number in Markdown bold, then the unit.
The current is **25** A
